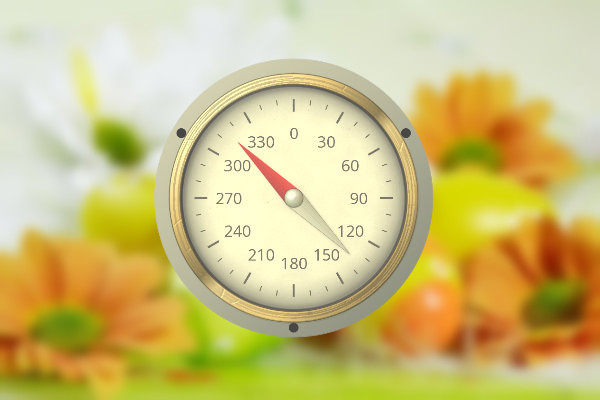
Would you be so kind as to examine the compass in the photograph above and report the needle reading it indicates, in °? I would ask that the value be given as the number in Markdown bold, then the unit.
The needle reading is **315** °
